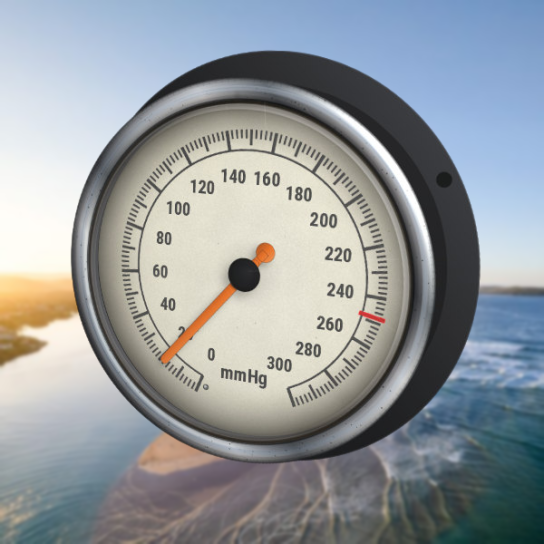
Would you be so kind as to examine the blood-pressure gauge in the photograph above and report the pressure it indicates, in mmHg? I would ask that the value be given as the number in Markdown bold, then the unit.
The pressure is **18** mmHg
